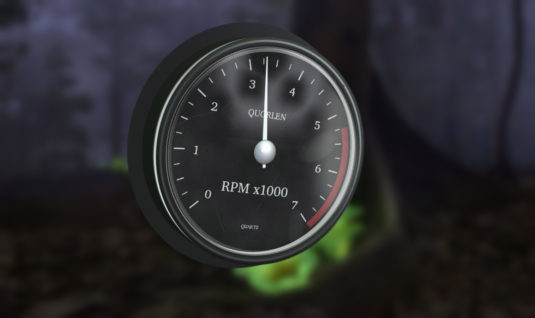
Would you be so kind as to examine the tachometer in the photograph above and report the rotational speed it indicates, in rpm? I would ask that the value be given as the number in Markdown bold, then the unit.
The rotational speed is **3250** rpm
